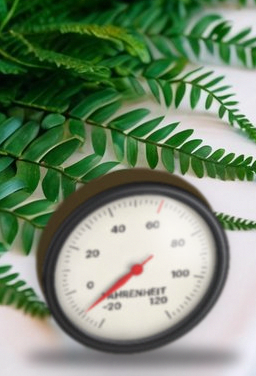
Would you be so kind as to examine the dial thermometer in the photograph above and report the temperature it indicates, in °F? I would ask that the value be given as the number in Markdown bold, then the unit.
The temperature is **-10** °F
